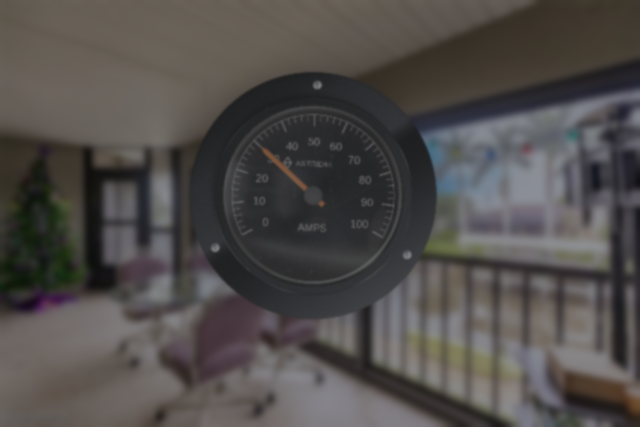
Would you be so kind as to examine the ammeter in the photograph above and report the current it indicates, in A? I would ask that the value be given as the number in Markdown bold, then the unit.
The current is **30** A
